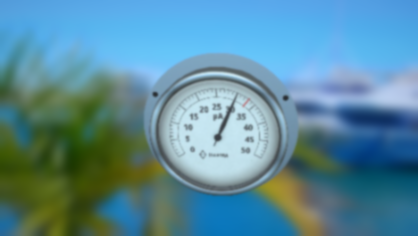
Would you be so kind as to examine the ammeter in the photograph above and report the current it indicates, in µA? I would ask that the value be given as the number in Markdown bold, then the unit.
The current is **30** µA
